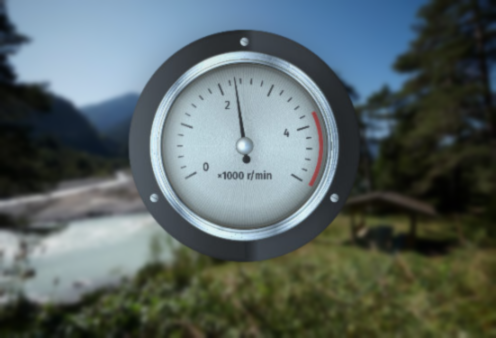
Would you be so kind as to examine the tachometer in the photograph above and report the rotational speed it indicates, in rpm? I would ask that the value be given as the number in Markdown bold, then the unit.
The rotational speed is **2300** rpm
